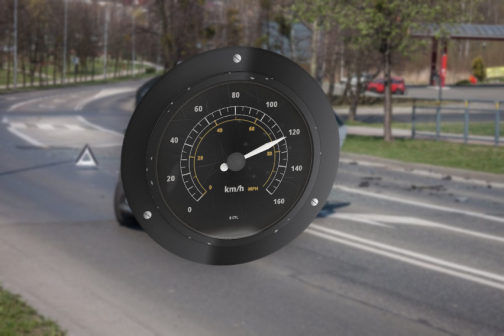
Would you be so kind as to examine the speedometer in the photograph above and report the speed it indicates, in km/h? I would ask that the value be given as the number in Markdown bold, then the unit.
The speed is **120** km/h
